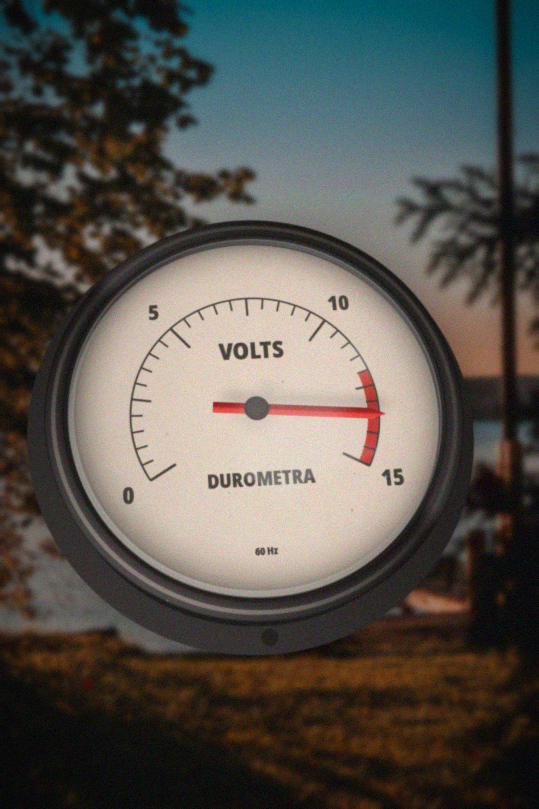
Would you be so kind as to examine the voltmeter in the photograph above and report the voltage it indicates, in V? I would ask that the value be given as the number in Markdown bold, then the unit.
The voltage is **13.5** V
